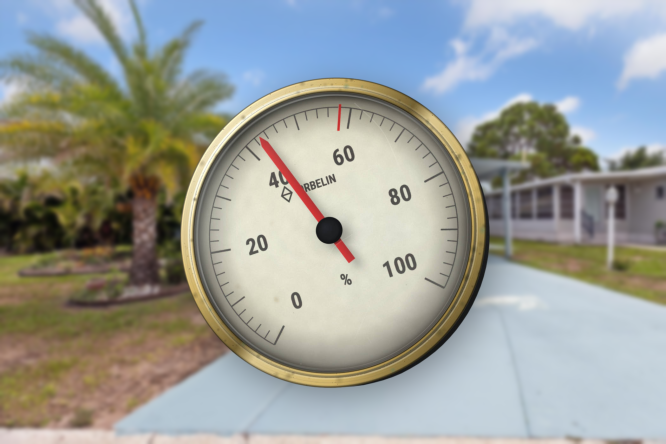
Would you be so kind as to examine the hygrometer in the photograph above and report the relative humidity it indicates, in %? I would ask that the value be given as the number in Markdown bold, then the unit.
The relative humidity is **43** %
